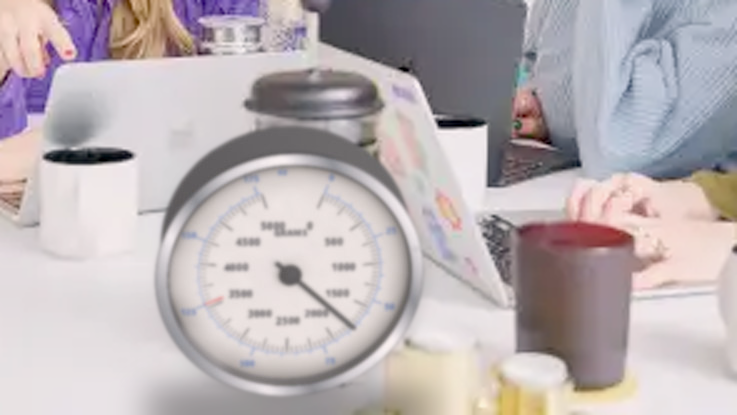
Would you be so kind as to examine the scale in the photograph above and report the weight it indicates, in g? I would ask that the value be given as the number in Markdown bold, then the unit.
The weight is **1750** g
